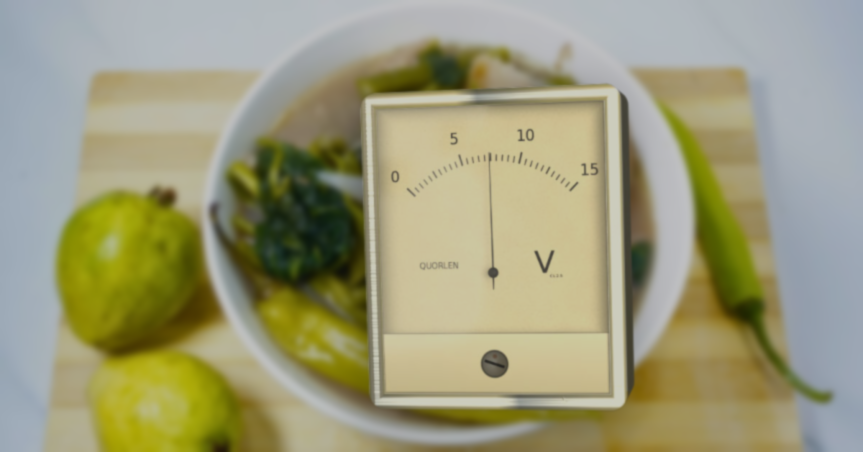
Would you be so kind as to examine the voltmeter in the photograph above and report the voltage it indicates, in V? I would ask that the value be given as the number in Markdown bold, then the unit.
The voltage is **7.5** V
